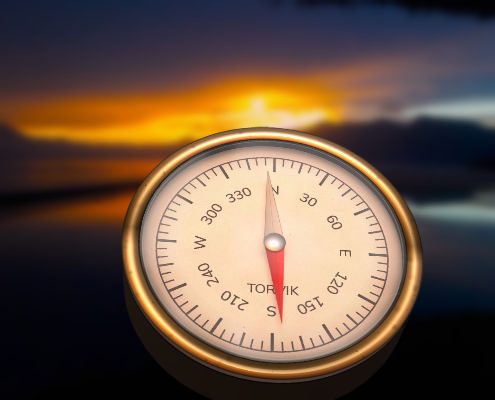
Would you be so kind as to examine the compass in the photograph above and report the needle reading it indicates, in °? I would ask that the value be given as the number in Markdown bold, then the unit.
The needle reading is **175** °
